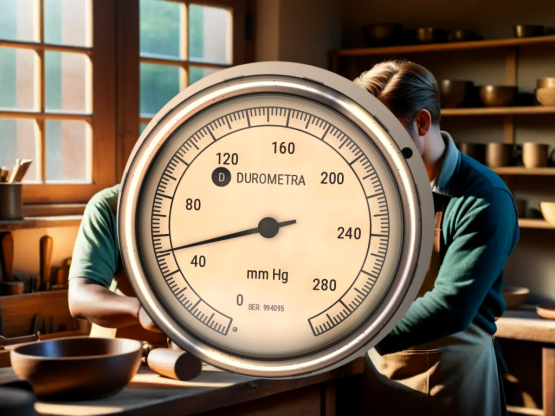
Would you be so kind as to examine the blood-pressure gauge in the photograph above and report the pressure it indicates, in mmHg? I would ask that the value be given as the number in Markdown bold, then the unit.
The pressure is **52** mmHg
